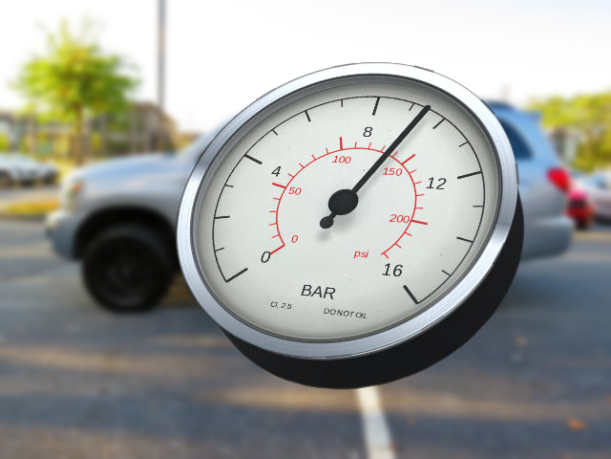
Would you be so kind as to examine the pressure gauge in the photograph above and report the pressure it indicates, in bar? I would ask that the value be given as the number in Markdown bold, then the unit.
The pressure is **9.5** bar
